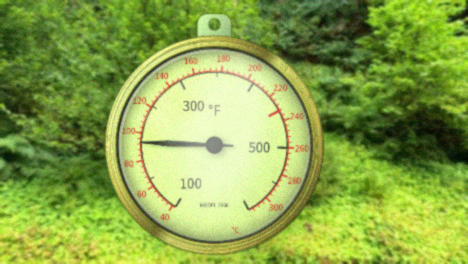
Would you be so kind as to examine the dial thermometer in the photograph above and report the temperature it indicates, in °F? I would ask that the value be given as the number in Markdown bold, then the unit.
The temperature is **200** °F
